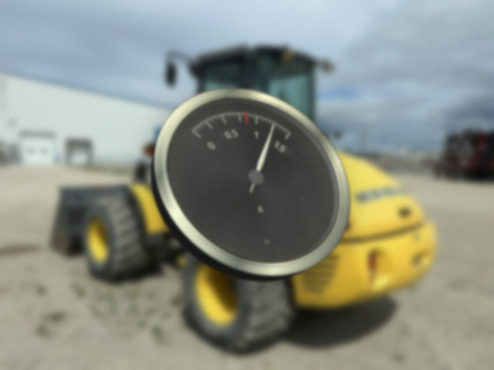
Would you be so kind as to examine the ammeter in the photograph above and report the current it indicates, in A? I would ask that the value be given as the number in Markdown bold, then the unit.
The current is **1.25** A
